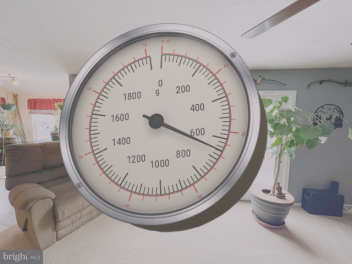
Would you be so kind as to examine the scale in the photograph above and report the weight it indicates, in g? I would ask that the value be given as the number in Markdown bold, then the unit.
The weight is **660** g
